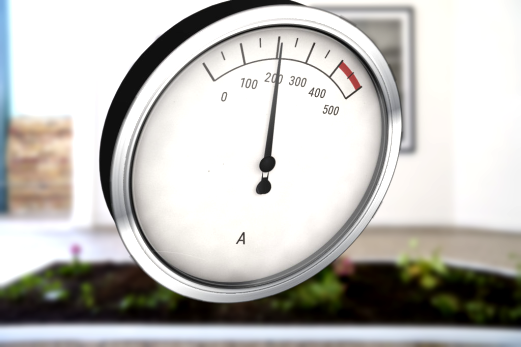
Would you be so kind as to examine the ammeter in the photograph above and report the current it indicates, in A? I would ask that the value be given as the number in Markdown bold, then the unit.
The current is **200** A
